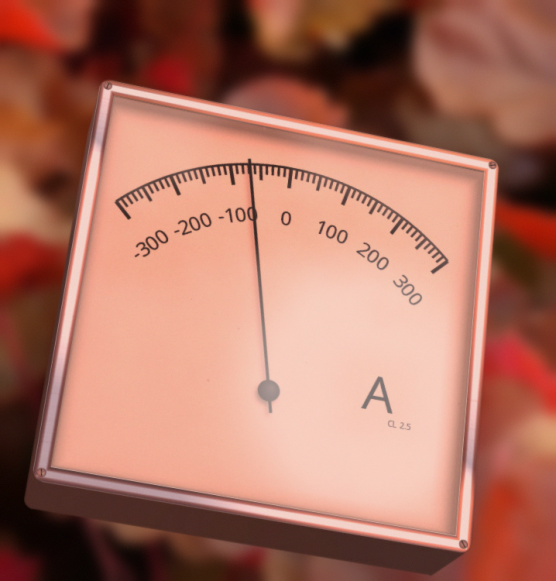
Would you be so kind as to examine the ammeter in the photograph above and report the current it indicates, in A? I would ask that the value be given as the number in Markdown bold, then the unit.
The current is **-70** A
